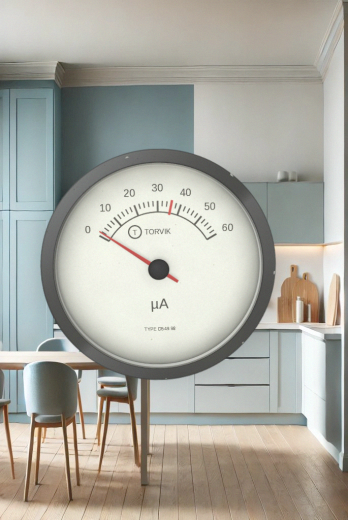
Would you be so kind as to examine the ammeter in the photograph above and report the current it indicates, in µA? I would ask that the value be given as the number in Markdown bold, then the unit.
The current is **2** µA
